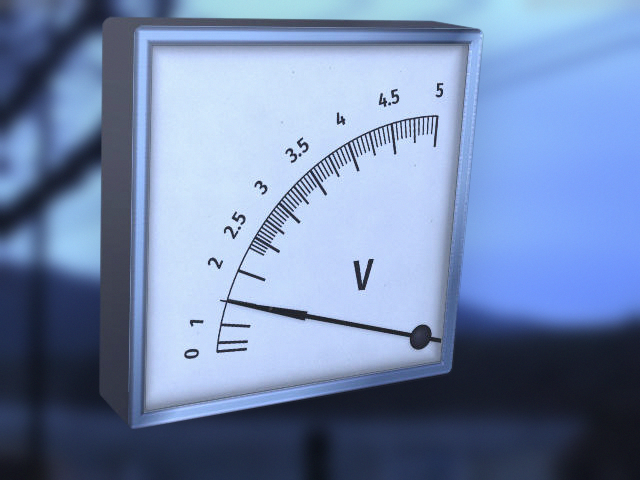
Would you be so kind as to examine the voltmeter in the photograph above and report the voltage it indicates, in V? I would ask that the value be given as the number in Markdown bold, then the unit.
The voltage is **1.5** V
